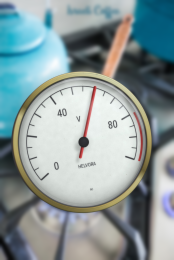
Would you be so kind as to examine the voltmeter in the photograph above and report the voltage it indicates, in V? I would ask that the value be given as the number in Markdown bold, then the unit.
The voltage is **60** V
